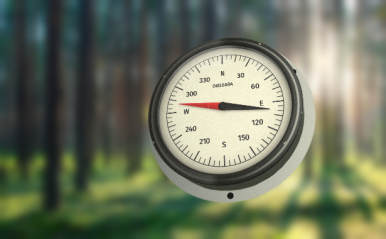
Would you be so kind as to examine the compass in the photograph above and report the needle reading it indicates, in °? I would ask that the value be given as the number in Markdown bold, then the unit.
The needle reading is **280** °
